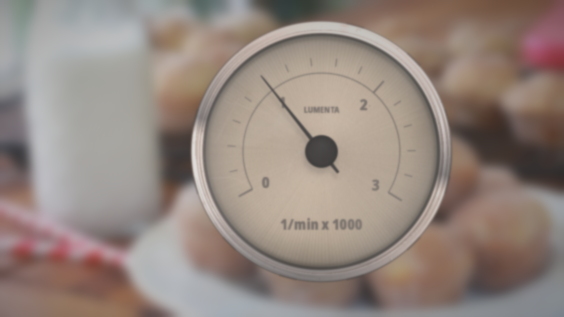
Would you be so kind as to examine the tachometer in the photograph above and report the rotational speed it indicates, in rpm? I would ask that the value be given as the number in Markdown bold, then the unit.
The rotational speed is **1000** rpm
